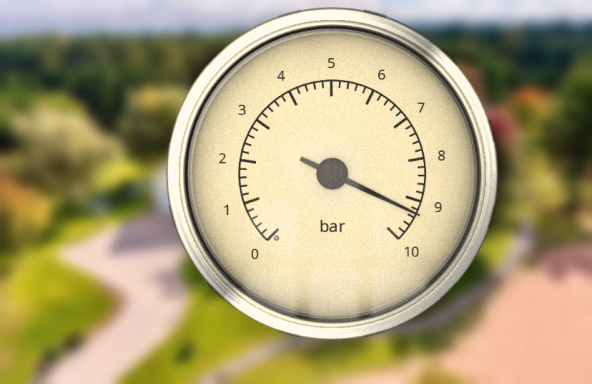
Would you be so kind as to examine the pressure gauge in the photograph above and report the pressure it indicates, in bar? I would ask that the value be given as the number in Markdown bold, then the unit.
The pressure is **9.3** bar
